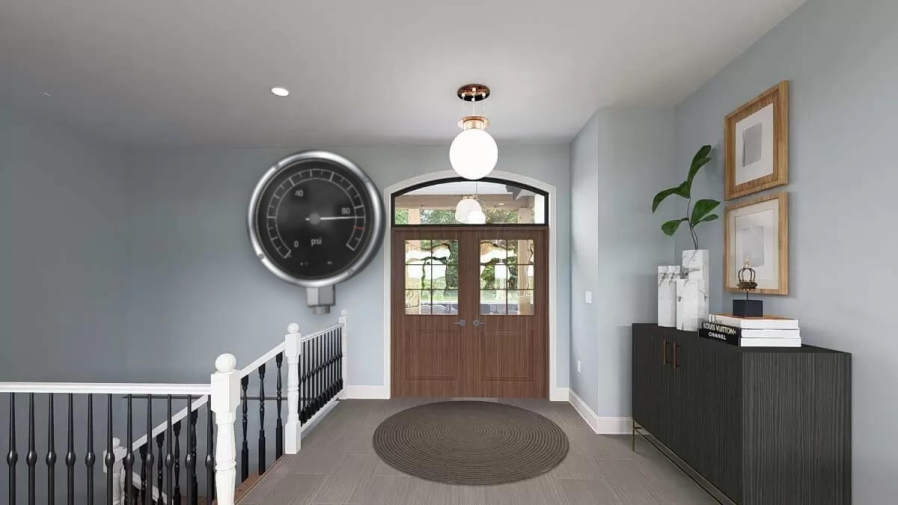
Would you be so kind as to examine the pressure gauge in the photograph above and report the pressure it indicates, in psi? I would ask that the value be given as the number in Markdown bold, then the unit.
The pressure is **85** psi
